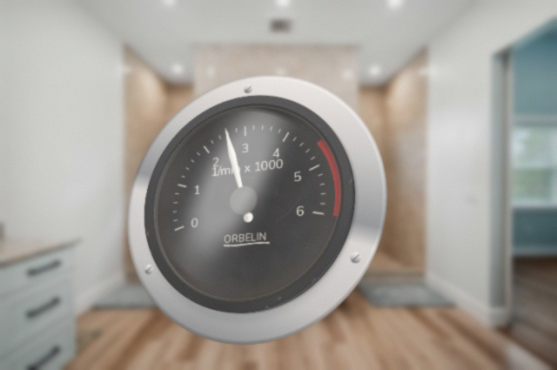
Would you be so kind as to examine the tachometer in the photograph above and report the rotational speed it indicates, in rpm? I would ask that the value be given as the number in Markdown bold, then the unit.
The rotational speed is **2600** rpm
